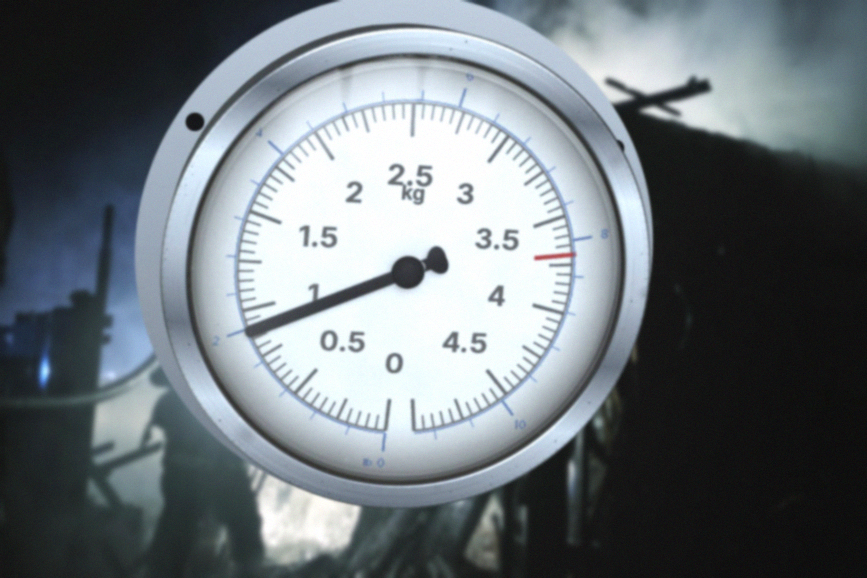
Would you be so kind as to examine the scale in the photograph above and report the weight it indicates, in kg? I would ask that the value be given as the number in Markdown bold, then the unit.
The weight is **0.9** kg
